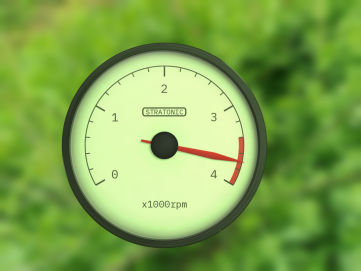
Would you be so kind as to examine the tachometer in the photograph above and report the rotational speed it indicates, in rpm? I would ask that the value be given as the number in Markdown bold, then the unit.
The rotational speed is **3700** rpm
